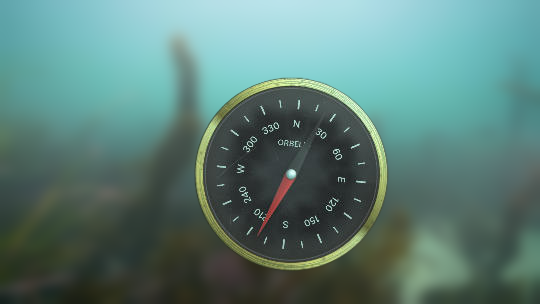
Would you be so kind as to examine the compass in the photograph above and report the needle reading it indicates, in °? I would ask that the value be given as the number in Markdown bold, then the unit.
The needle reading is **202.5** °
